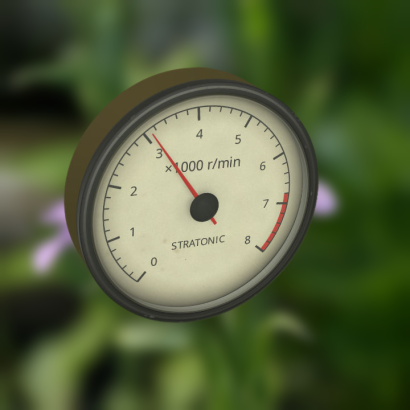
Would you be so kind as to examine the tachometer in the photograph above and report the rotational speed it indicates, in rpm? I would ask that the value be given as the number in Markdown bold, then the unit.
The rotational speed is **3100** rpm
